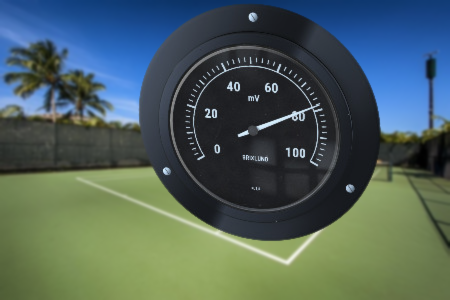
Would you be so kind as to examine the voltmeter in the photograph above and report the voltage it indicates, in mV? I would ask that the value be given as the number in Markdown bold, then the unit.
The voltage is **78** mV
